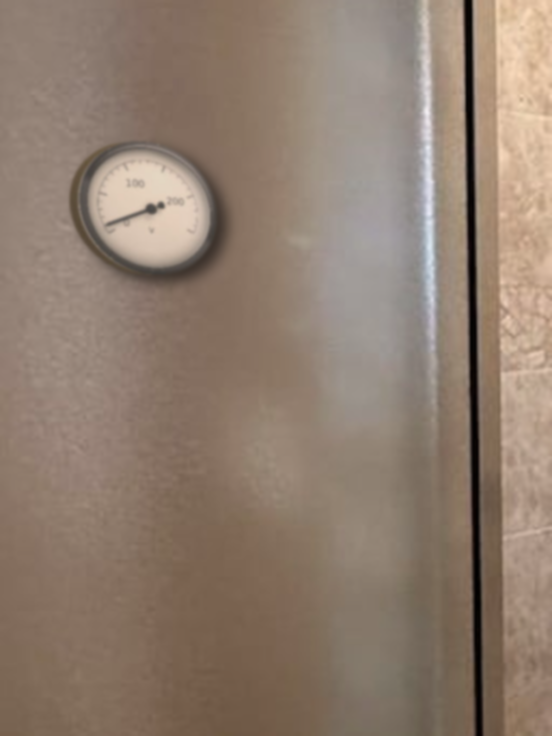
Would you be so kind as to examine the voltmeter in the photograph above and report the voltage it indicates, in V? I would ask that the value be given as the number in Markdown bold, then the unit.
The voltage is **10** V
